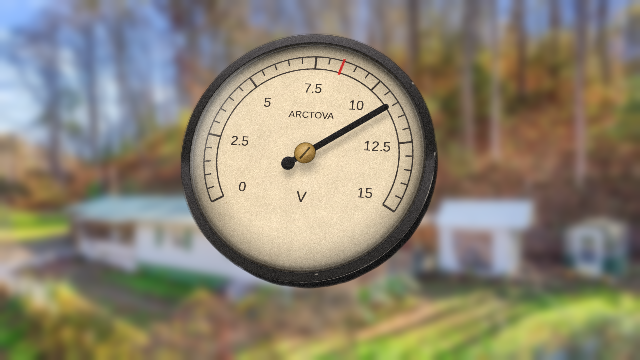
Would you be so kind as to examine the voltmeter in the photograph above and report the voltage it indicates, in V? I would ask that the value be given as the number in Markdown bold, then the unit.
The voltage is **11** V
